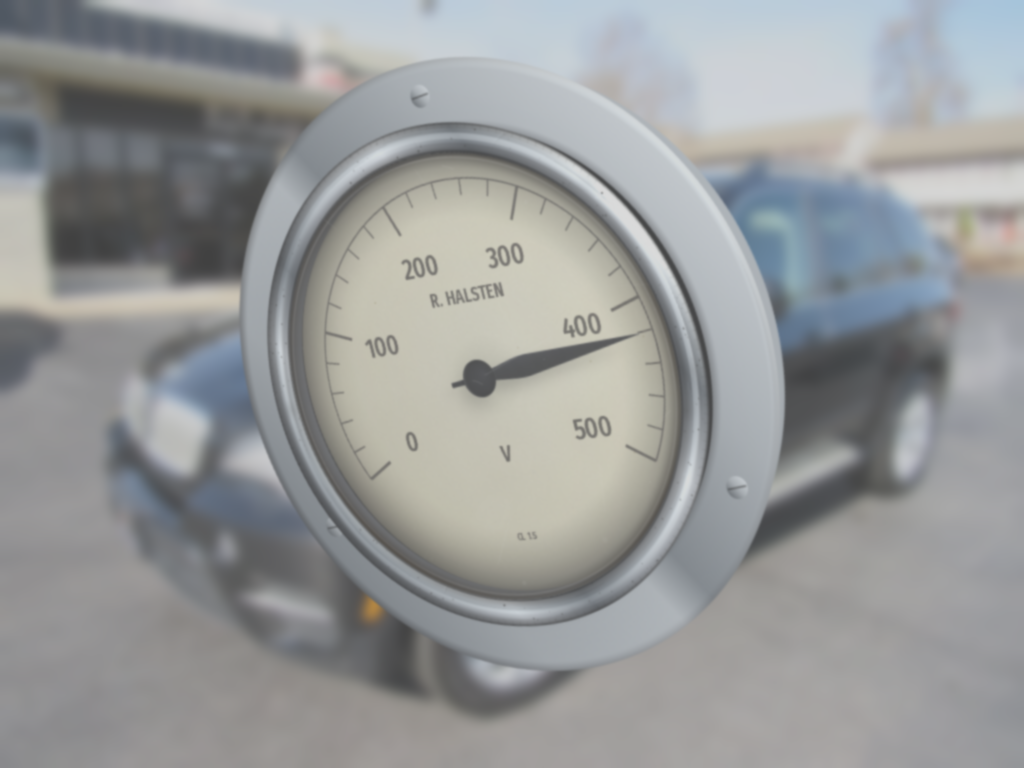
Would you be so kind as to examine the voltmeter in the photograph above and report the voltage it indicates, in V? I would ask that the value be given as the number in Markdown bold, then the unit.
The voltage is **420** V
